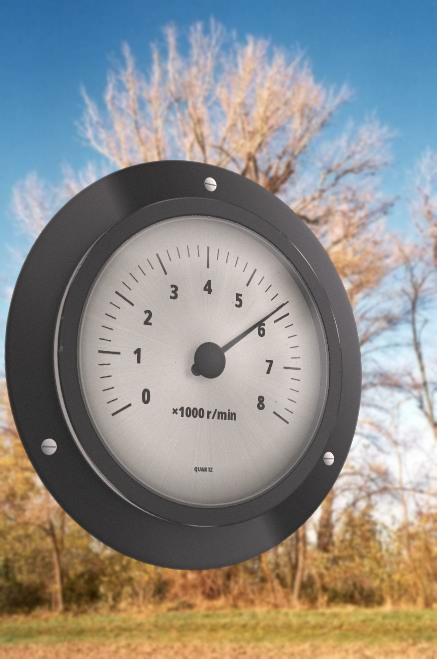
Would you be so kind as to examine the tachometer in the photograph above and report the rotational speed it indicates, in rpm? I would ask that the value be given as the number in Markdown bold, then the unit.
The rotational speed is **5800** rpm
